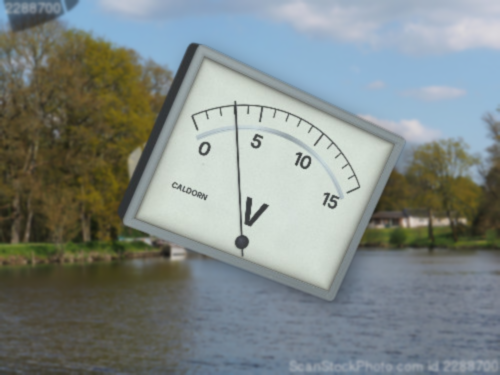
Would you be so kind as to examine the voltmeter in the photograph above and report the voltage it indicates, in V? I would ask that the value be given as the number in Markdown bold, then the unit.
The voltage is **3** V
